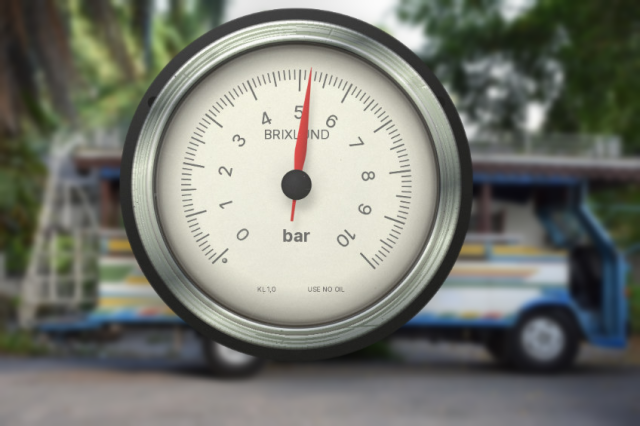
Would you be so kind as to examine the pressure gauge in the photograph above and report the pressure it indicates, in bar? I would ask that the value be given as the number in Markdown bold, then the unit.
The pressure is **5.2** bar
